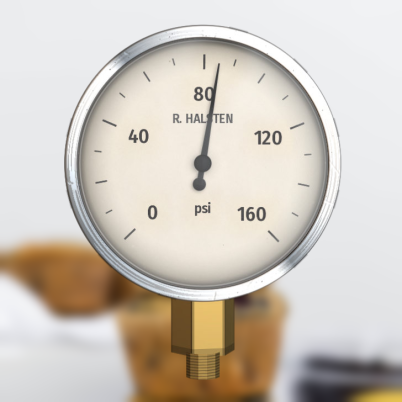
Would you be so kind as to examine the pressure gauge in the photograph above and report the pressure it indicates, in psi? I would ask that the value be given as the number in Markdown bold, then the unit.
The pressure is **85** psi
